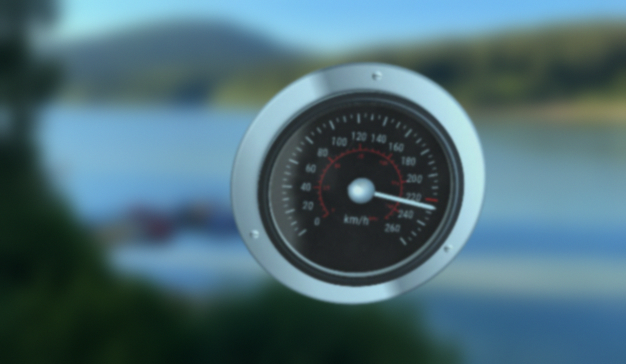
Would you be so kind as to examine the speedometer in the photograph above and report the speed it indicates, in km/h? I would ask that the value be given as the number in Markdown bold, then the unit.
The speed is **225** km/h
